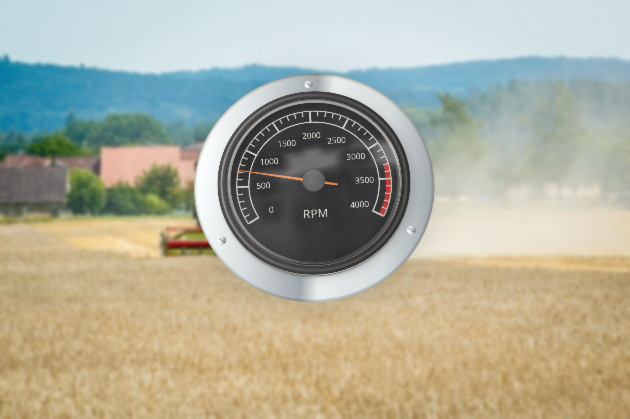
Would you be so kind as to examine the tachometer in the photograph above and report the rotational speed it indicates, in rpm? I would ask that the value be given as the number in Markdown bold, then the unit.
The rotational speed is **700** rpm
